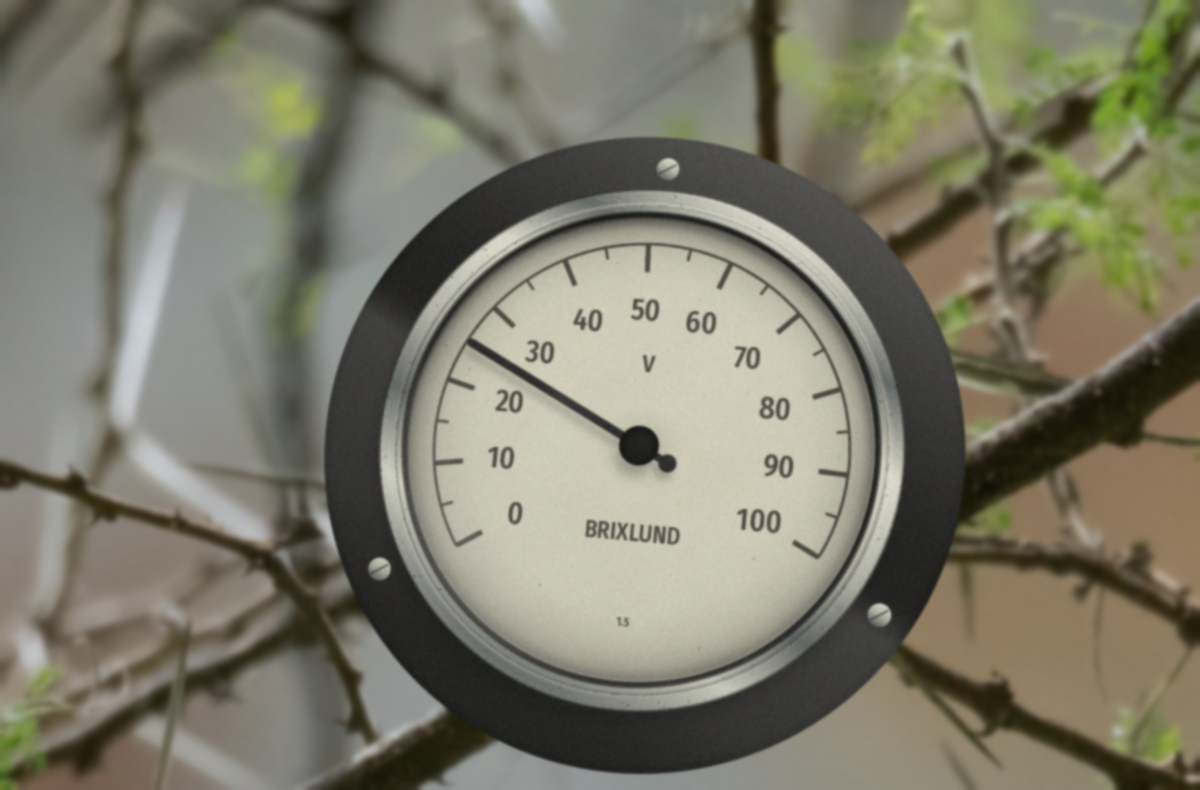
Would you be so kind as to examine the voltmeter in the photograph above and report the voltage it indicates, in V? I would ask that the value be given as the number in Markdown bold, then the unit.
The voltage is **25** V
